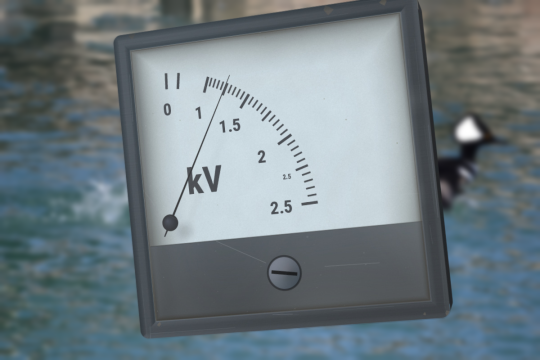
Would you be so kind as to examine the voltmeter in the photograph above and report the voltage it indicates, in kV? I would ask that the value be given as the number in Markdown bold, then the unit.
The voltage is **1.25** kV
